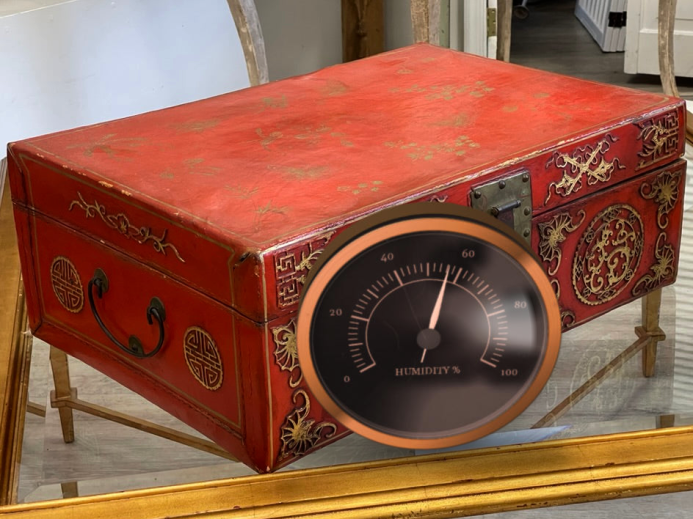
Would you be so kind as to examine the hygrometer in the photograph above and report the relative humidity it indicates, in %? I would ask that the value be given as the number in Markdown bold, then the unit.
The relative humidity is **56** %
